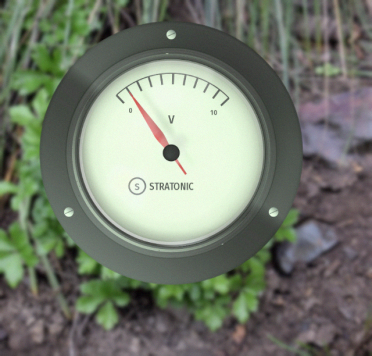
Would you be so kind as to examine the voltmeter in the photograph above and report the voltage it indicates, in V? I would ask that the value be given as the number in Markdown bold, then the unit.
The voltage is **1** V
